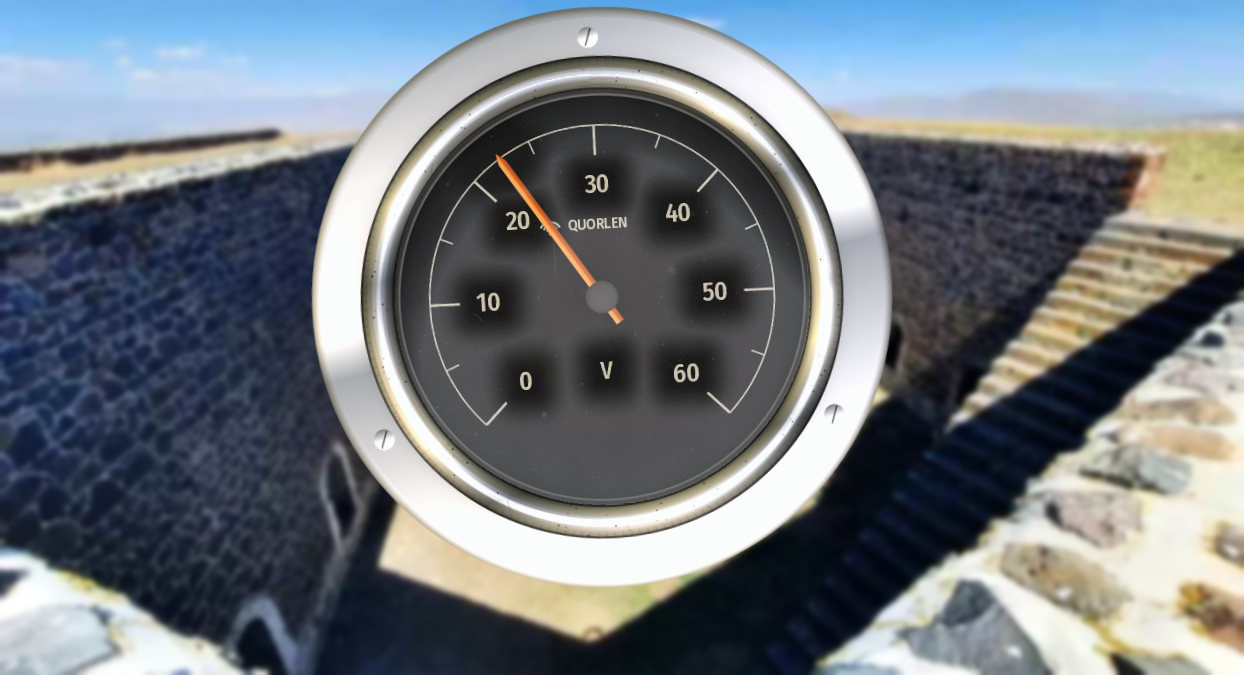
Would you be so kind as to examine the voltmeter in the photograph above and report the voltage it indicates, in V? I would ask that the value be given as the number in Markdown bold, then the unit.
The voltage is **22.5** V
